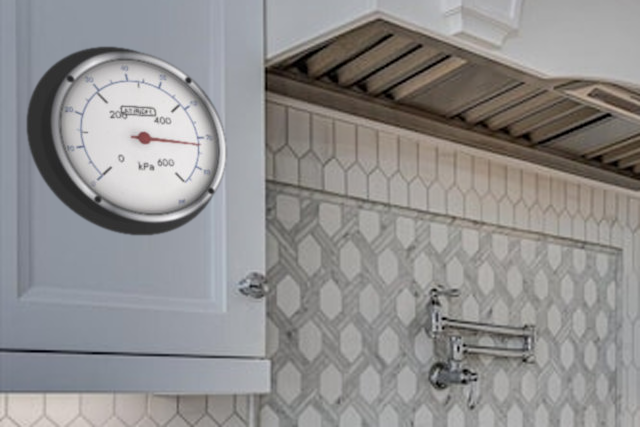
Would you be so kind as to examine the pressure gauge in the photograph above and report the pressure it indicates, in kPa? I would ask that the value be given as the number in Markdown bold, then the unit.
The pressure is **500** kPa
